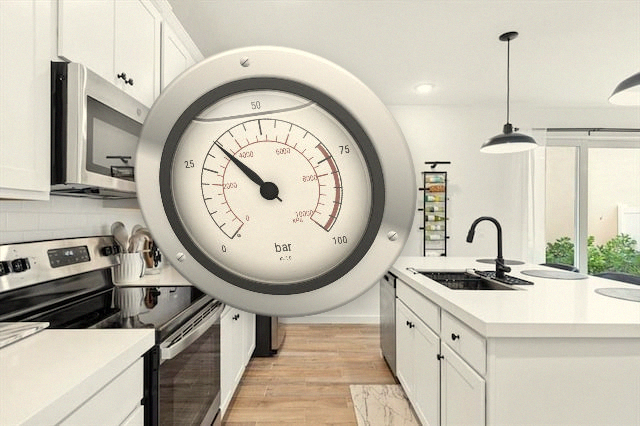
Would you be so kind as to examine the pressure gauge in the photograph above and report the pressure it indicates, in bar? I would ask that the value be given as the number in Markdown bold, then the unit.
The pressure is **35** bar
